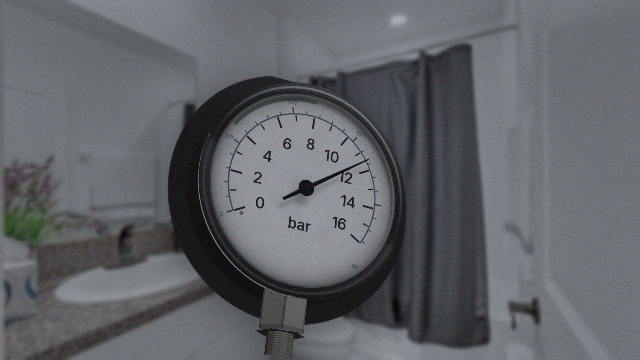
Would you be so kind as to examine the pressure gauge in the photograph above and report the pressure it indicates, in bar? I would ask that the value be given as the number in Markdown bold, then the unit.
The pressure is **11.5** bar
